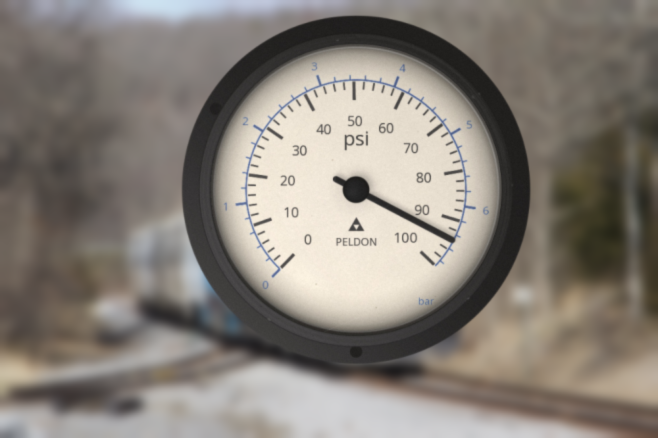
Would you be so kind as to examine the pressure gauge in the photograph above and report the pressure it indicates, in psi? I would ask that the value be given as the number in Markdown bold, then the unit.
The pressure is **94** psi
